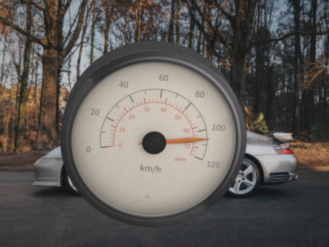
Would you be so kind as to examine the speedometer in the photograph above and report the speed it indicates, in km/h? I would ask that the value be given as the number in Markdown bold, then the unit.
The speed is **105** km/h
